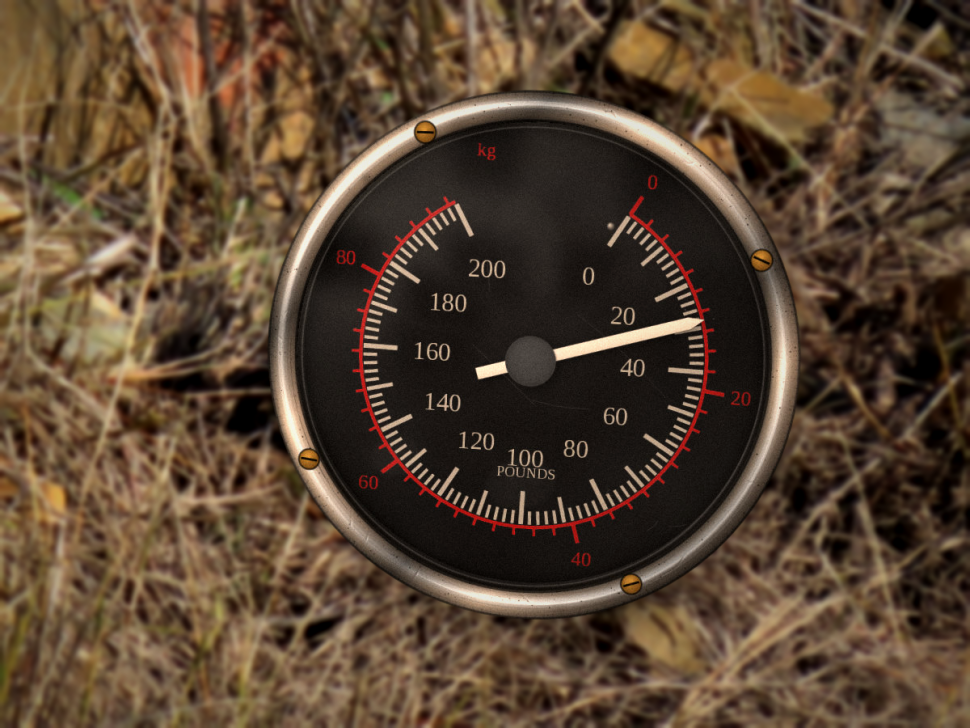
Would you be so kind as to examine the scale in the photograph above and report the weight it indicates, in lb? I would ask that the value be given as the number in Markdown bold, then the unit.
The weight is **28** lb
